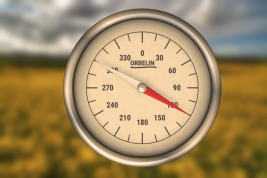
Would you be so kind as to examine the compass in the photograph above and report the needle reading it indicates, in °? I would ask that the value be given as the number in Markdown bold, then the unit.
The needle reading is **120** °
